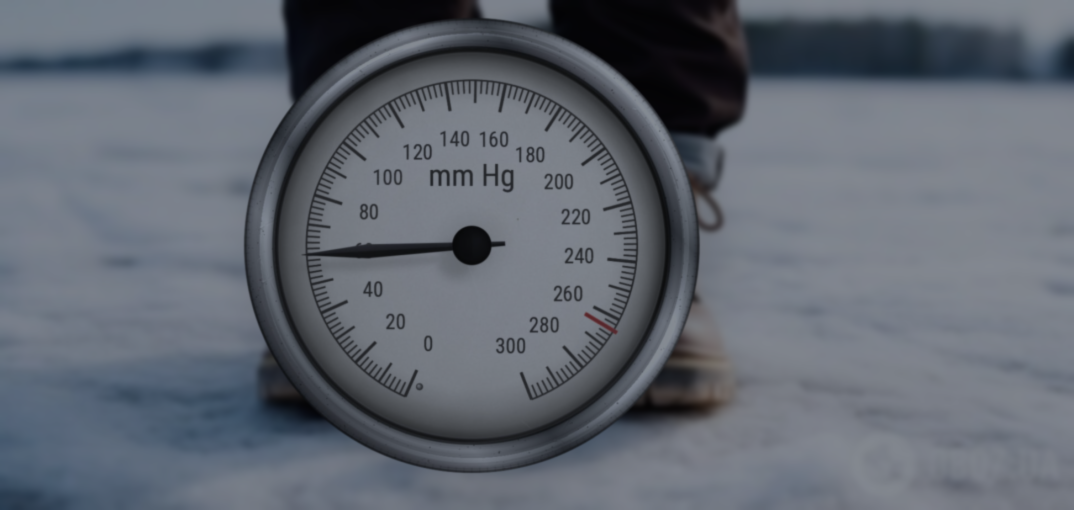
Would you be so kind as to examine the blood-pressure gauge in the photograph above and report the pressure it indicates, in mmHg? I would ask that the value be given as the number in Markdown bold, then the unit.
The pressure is **60** mmHg
